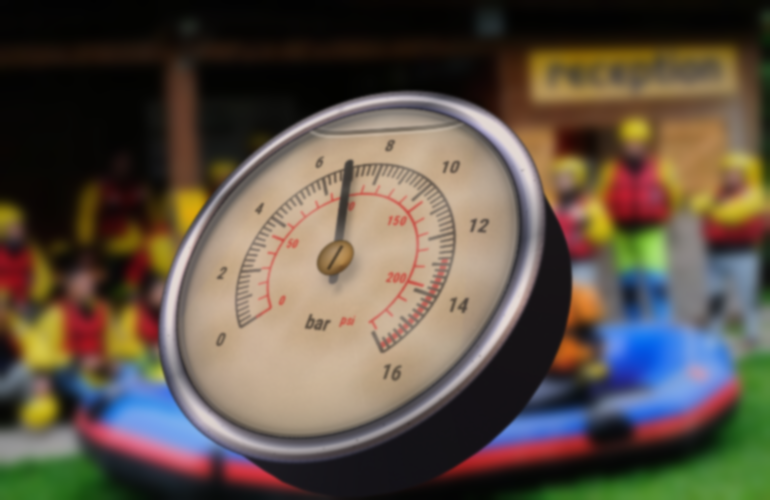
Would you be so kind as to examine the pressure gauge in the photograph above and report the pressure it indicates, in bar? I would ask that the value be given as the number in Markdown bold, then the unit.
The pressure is **7** bar
